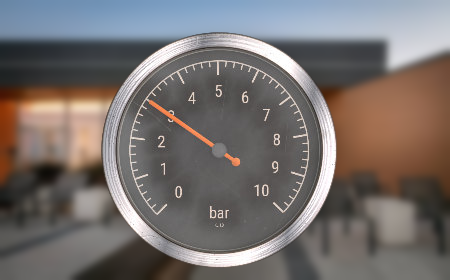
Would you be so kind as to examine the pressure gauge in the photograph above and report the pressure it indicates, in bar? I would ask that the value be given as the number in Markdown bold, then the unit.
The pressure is **3** bar
